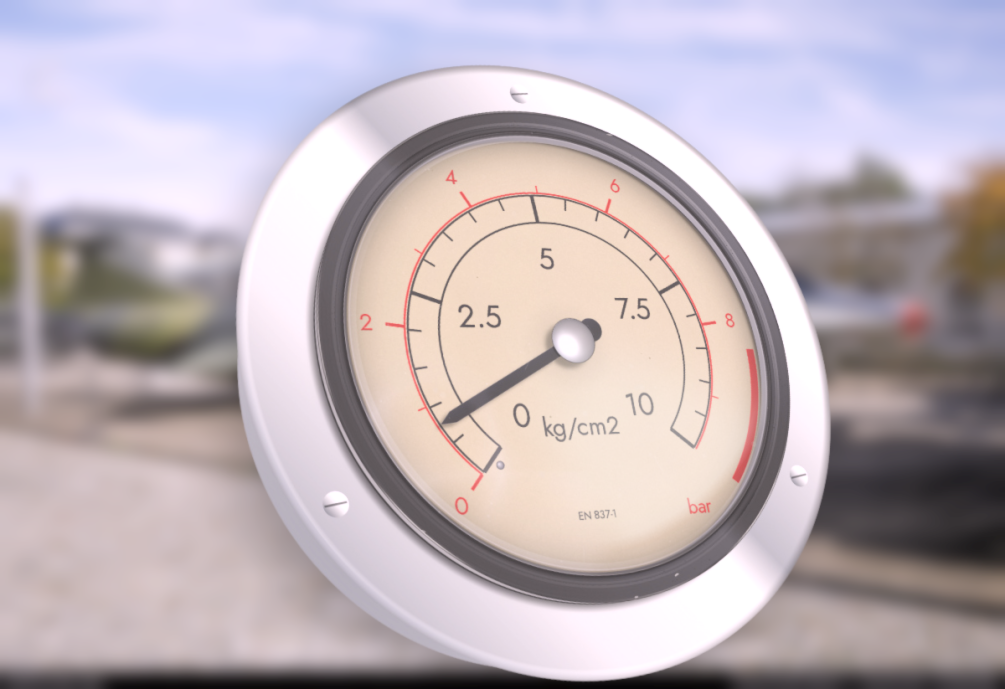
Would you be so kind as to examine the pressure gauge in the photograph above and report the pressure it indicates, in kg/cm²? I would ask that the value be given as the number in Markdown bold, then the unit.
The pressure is **0.75** kg/cm²
